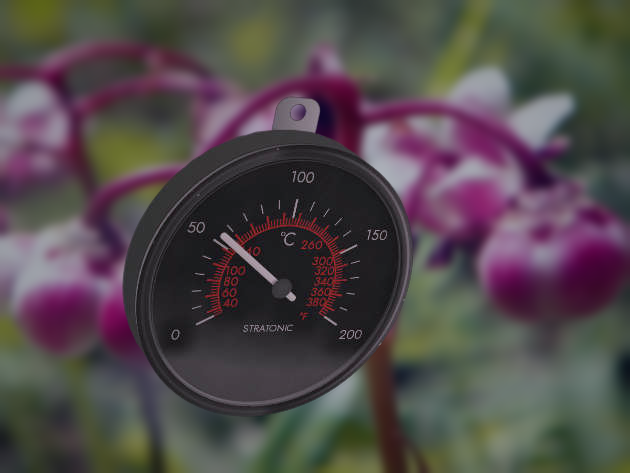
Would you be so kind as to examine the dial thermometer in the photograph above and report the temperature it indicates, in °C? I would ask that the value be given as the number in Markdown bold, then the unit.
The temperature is **55** °C
